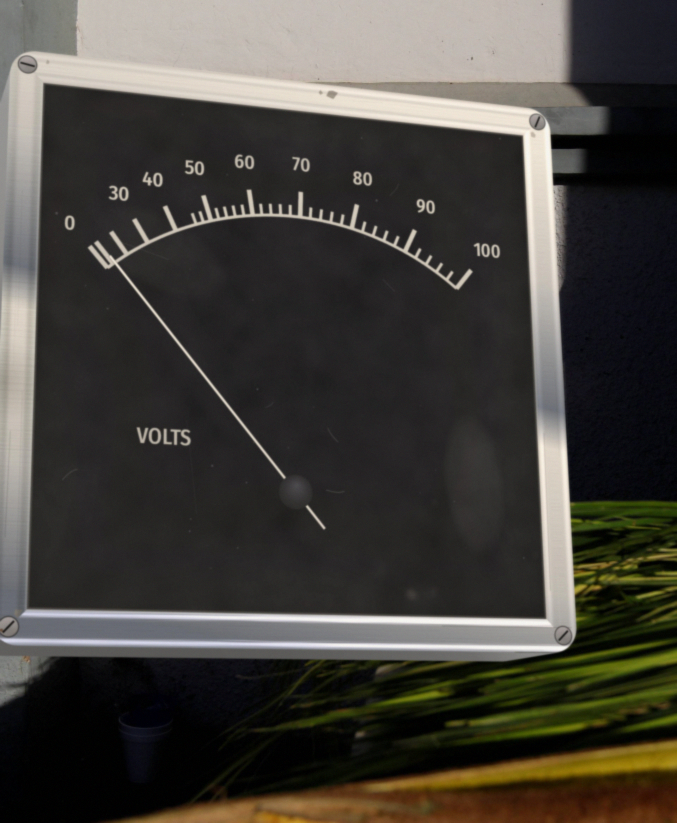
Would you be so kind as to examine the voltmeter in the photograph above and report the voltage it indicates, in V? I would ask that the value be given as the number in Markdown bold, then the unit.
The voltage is **10** V
